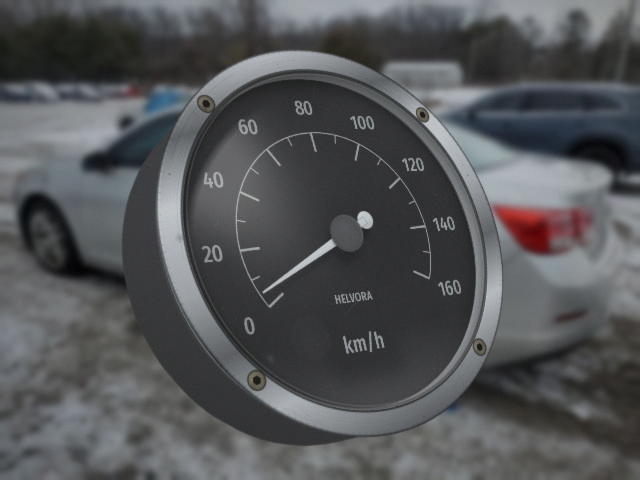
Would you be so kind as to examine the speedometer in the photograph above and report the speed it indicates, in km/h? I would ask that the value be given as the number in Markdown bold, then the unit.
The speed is **5** km/h
